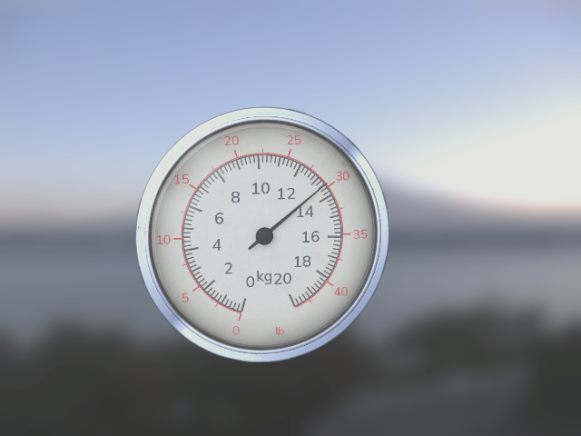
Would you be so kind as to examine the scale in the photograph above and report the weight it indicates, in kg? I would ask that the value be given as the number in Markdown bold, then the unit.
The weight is **13.4** kg
